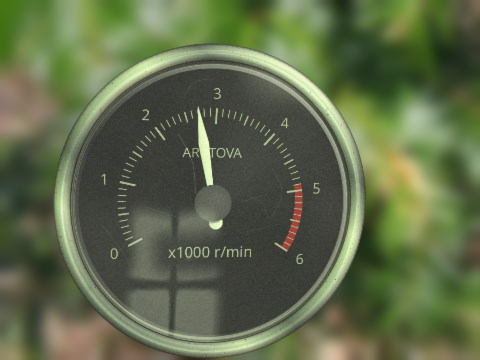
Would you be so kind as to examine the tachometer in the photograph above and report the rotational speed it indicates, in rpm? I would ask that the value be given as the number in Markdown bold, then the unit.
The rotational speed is **2700** rpm
